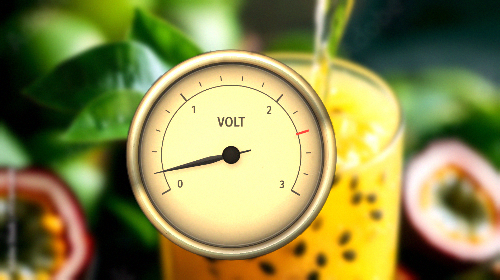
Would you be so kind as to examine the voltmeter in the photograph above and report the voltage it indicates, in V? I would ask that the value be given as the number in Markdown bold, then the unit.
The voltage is **0.2** V
